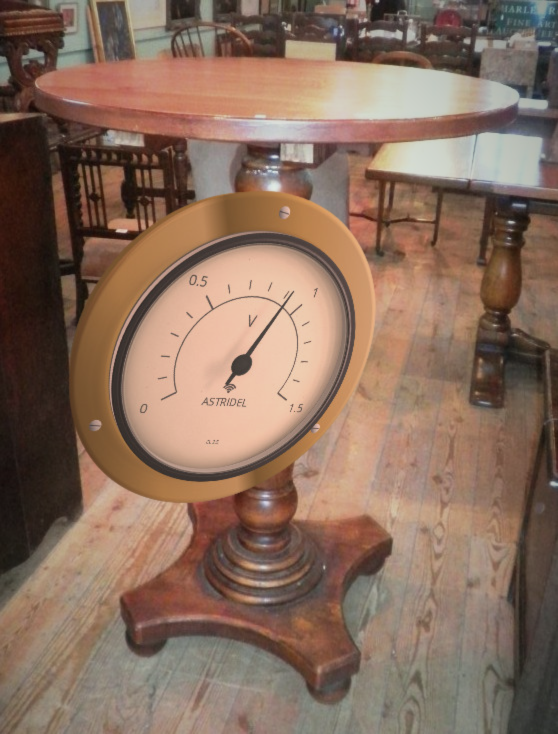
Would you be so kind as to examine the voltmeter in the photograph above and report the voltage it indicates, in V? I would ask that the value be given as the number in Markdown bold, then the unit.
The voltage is **0.9** V
